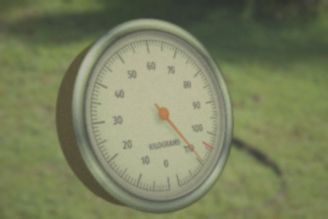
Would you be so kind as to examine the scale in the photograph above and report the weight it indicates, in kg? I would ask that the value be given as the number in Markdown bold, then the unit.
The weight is **110** kg
